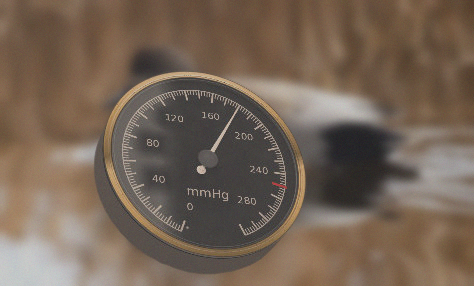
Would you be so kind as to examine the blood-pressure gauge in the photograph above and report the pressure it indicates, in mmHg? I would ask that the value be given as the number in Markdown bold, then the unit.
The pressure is **180** mmHg
